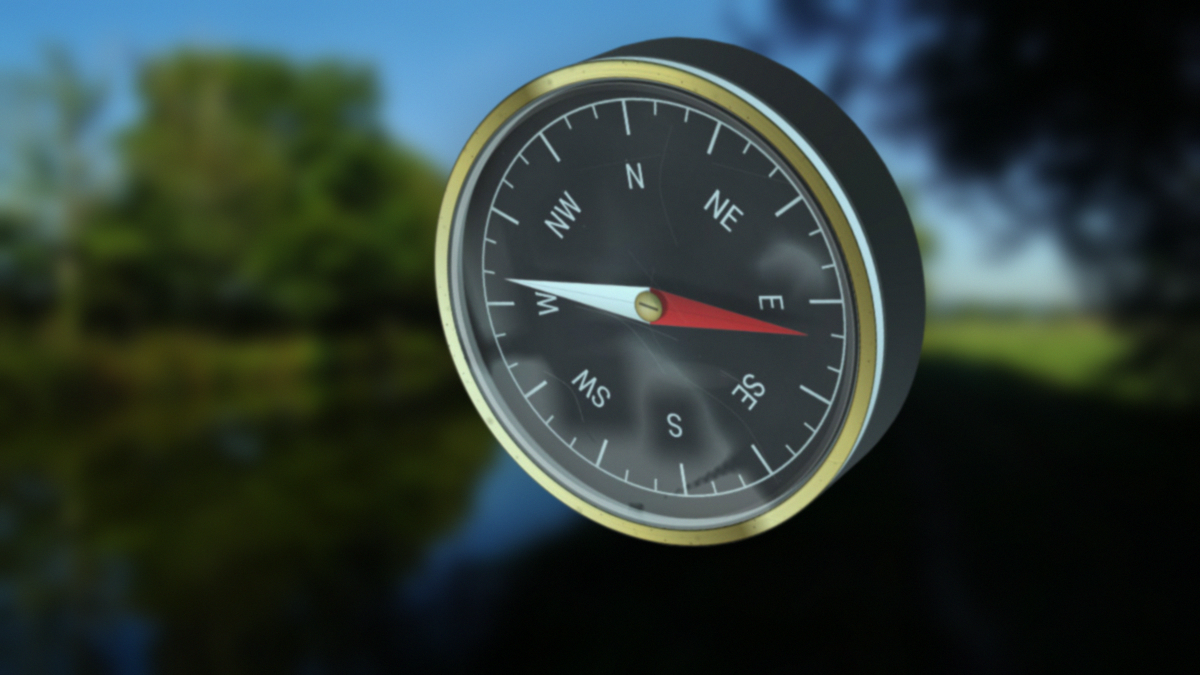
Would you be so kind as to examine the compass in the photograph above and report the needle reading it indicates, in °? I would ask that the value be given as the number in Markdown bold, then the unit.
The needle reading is **100** °
